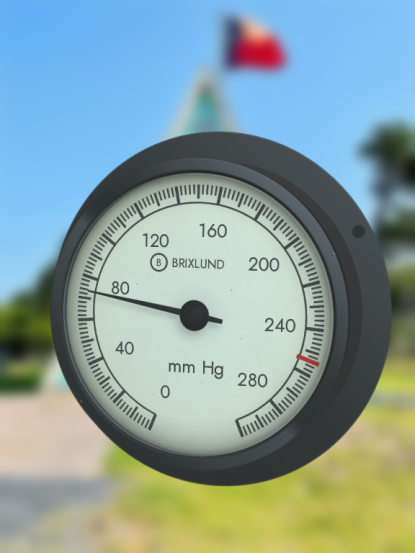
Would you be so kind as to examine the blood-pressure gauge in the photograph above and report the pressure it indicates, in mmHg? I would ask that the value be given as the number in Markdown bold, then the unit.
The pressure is **74** mmHg
